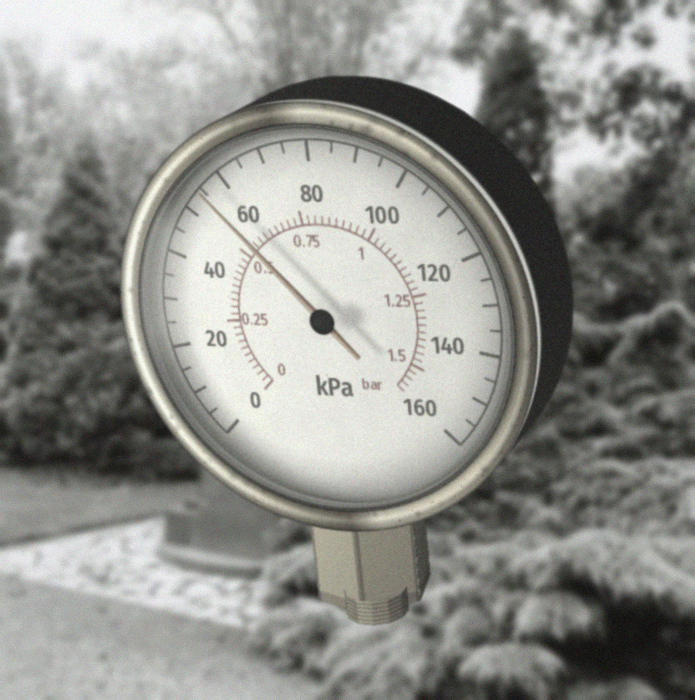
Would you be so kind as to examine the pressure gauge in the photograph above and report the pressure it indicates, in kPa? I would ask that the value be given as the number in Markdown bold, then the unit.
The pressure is **55** kPa
